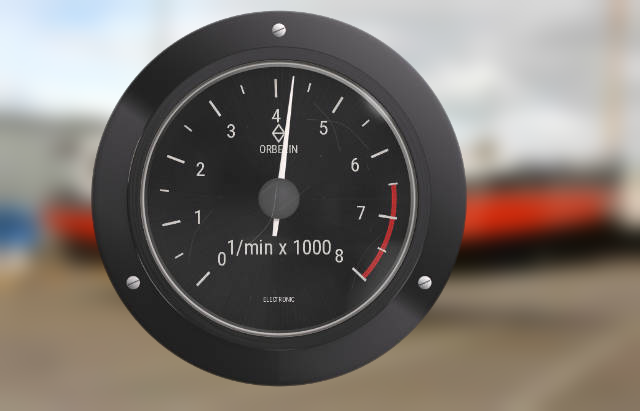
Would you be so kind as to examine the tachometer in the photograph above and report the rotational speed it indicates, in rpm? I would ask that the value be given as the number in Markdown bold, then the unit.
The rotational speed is **4250** rpm
